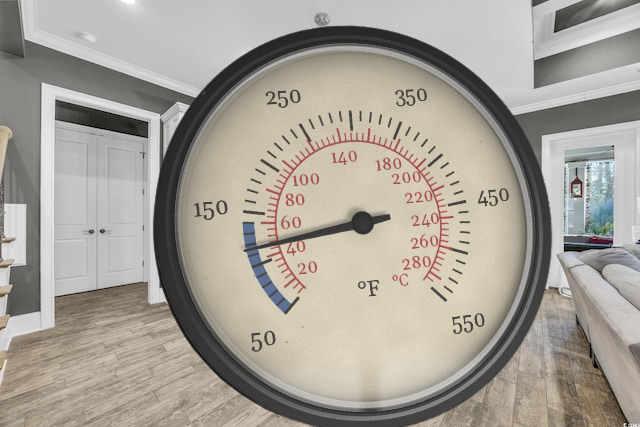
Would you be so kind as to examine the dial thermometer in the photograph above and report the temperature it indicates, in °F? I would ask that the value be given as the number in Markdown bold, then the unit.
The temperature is **115** °F
